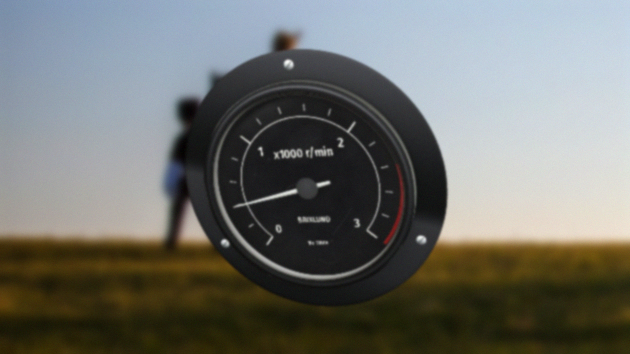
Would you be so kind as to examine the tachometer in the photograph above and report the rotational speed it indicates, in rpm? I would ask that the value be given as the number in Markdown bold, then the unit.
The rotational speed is **400** rpm
